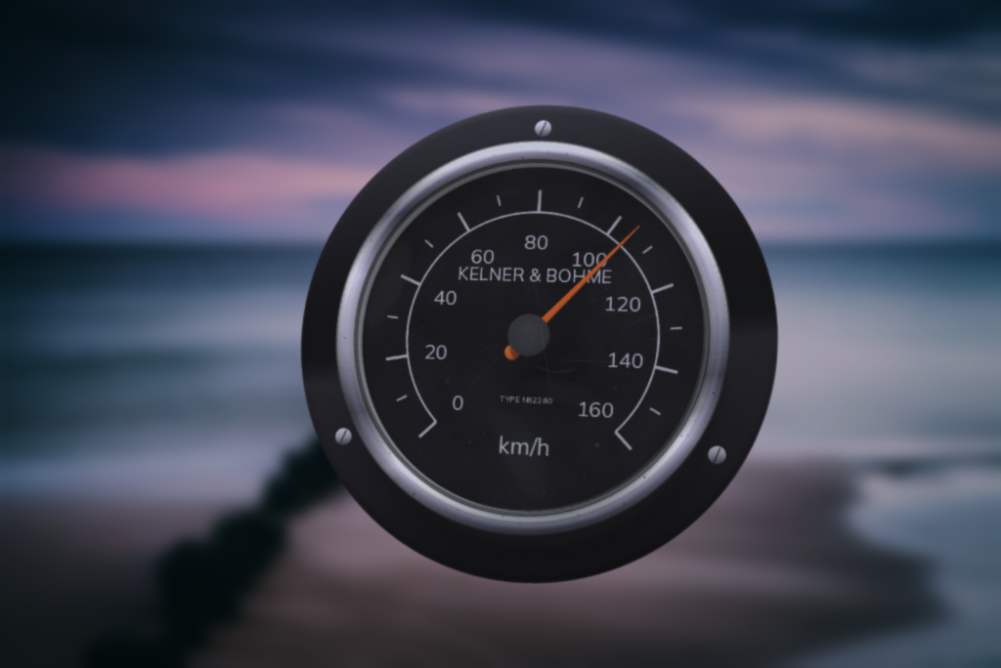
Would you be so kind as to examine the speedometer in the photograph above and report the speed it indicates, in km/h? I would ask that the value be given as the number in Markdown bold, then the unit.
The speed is **105** km/h
